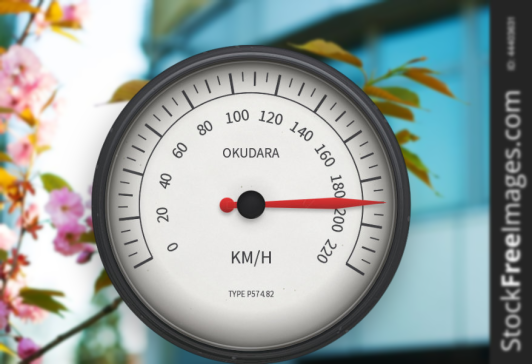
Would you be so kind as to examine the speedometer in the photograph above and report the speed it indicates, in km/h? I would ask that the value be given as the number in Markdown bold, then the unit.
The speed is **190** km/h
